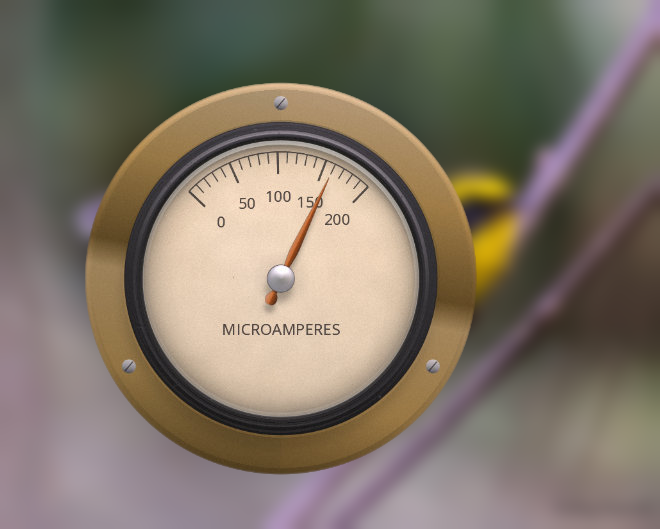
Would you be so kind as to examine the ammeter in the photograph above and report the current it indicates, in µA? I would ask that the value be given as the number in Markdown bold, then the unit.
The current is **160** µA
